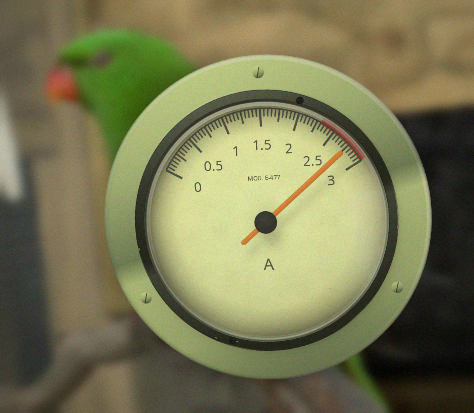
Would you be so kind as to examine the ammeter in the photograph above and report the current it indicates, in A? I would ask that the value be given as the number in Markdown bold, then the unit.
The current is **2.75** A
